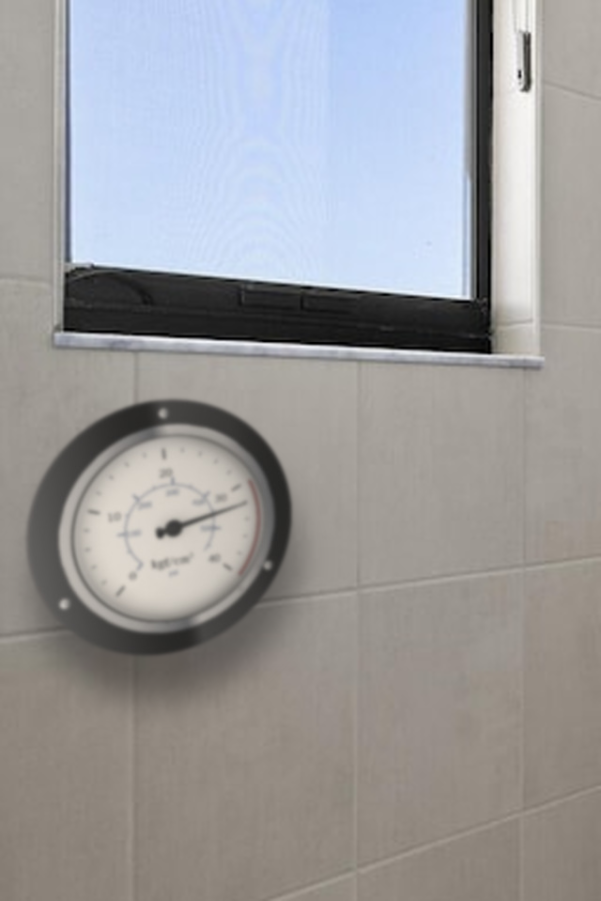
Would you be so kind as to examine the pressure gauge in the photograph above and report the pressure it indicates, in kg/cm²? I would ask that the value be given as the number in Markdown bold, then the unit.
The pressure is **32** kg/cm²
